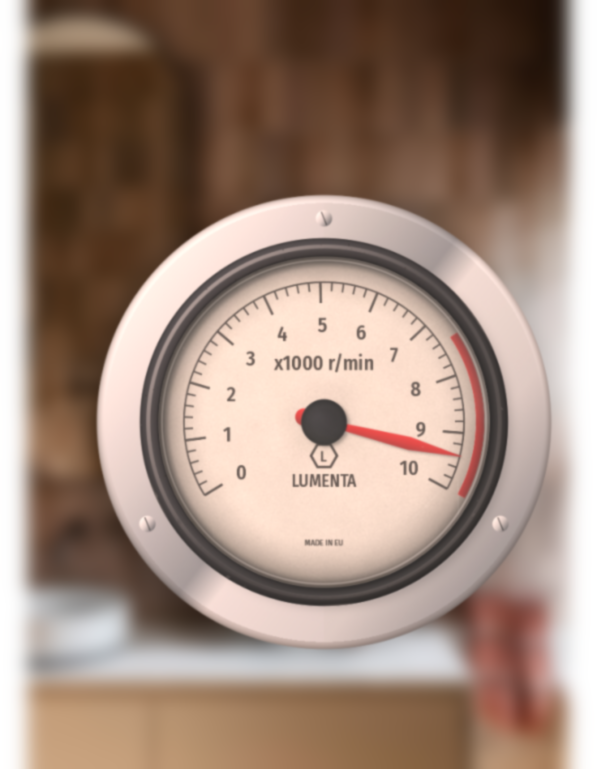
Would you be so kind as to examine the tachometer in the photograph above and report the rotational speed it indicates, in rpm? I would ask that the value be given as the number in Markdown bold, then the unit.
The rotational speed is **9400** rpm
